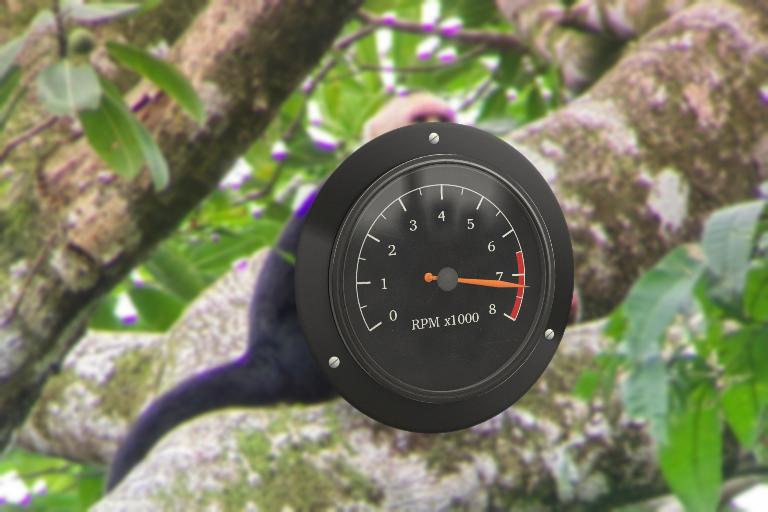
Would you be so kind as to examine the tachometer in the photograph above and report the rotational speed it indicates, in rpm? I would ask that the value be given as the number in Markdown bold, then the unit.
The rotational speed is **7250** rpm
